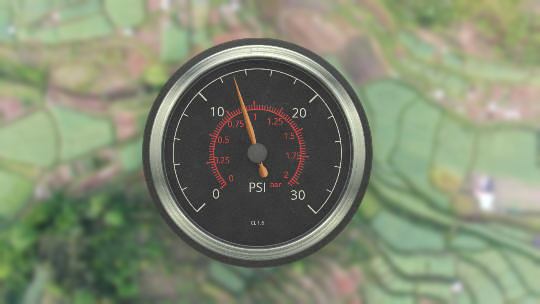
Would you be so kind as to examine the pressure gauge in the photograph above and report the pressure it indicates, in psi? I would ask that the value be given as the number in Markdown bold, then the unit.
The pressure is **13** psi
